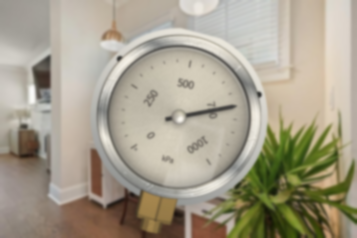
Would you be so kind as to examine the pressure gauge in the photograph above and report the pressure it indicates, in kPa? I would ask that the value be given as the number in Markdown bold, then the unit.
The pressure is **750** kPa
